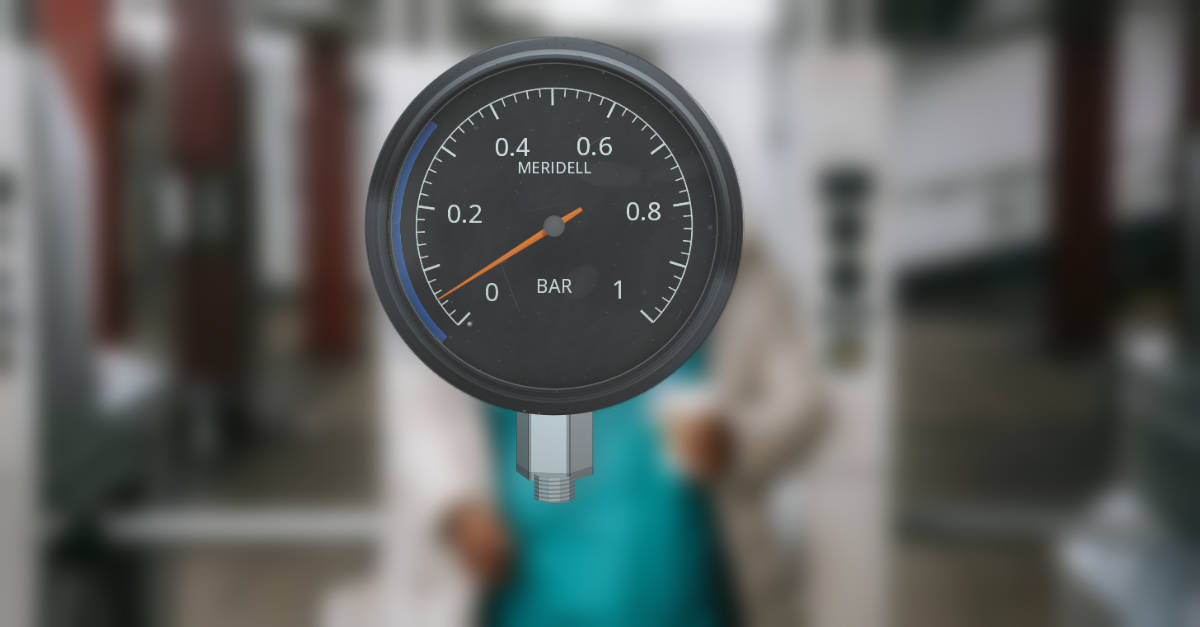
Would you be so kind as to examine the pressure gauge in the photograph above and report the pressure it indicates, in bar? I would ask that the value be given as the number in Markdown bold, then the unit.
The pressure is **0.05** bar
